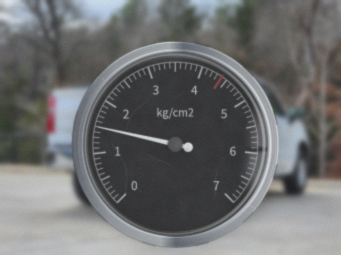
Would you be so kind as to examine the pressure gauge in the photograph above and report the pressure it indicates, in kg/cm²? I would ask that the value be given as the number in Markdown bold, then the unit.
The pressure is **1.5** kg/cm²
